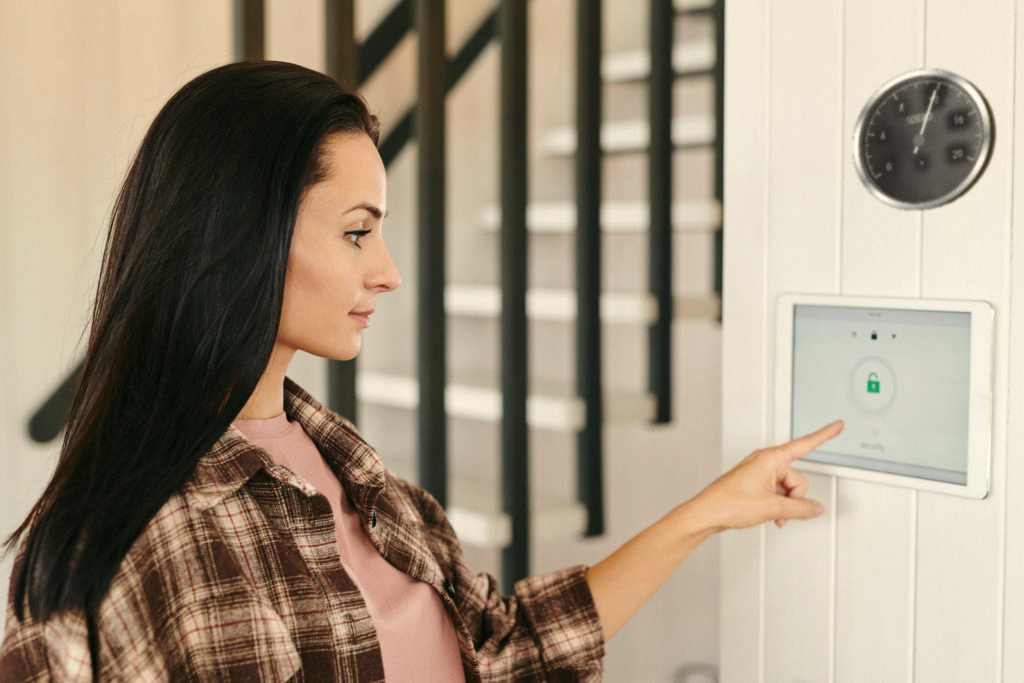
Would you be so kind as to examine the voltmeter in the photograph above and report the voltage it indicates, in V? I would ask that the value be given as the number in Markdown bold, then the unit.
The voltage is **12** V
